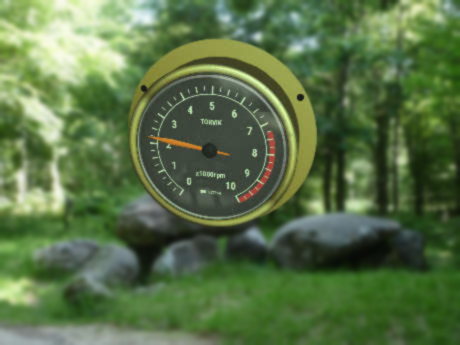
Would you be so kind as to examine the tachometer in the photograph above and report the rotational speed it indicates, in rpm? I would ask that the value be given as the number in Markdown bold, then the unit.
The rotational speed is **2250** rpm
